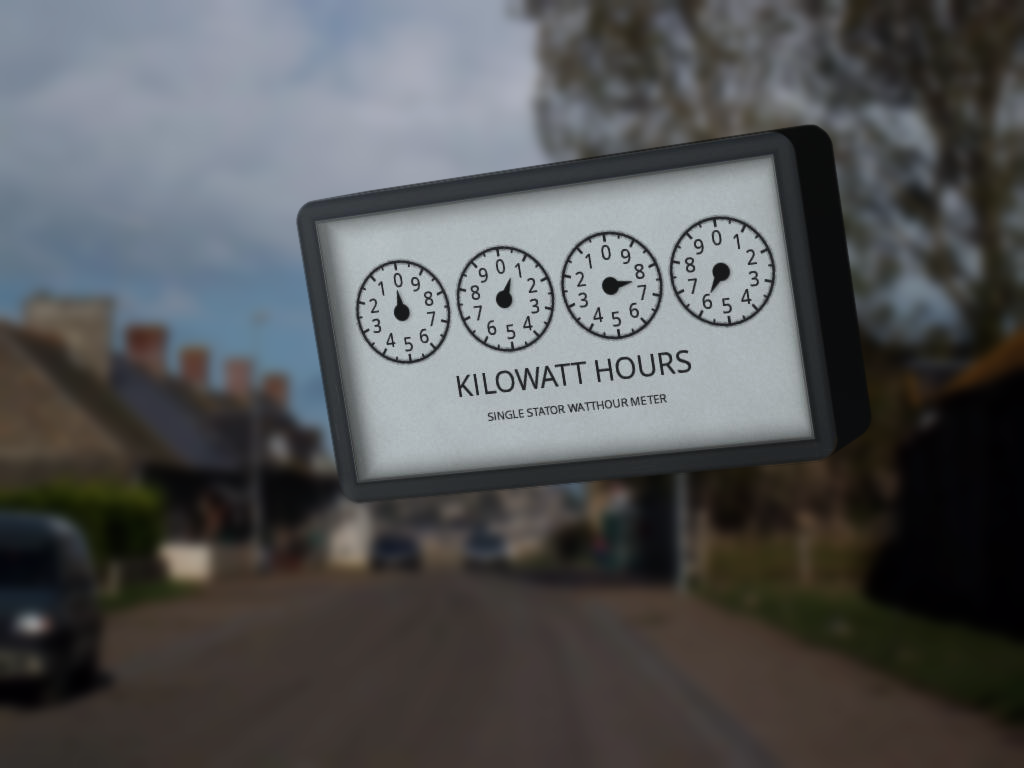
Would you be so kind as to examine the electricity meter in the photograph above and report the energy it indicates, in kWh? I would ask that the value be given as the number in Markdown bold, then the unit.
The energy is **76** kWh
